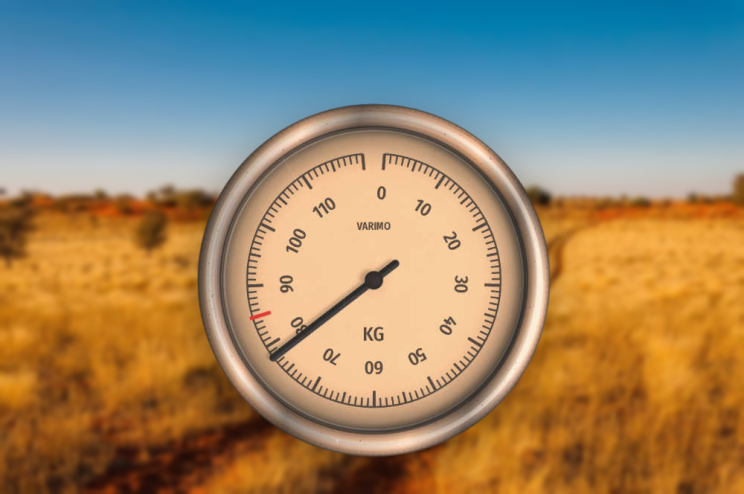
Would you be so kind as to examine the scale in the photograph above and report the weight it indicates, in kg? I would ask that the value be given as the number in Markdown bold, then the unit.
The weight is **78** kg
